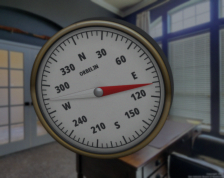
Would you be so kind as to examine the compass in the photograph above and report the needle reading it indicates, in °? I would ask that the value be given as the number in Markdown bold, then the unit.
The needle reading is **105** °
